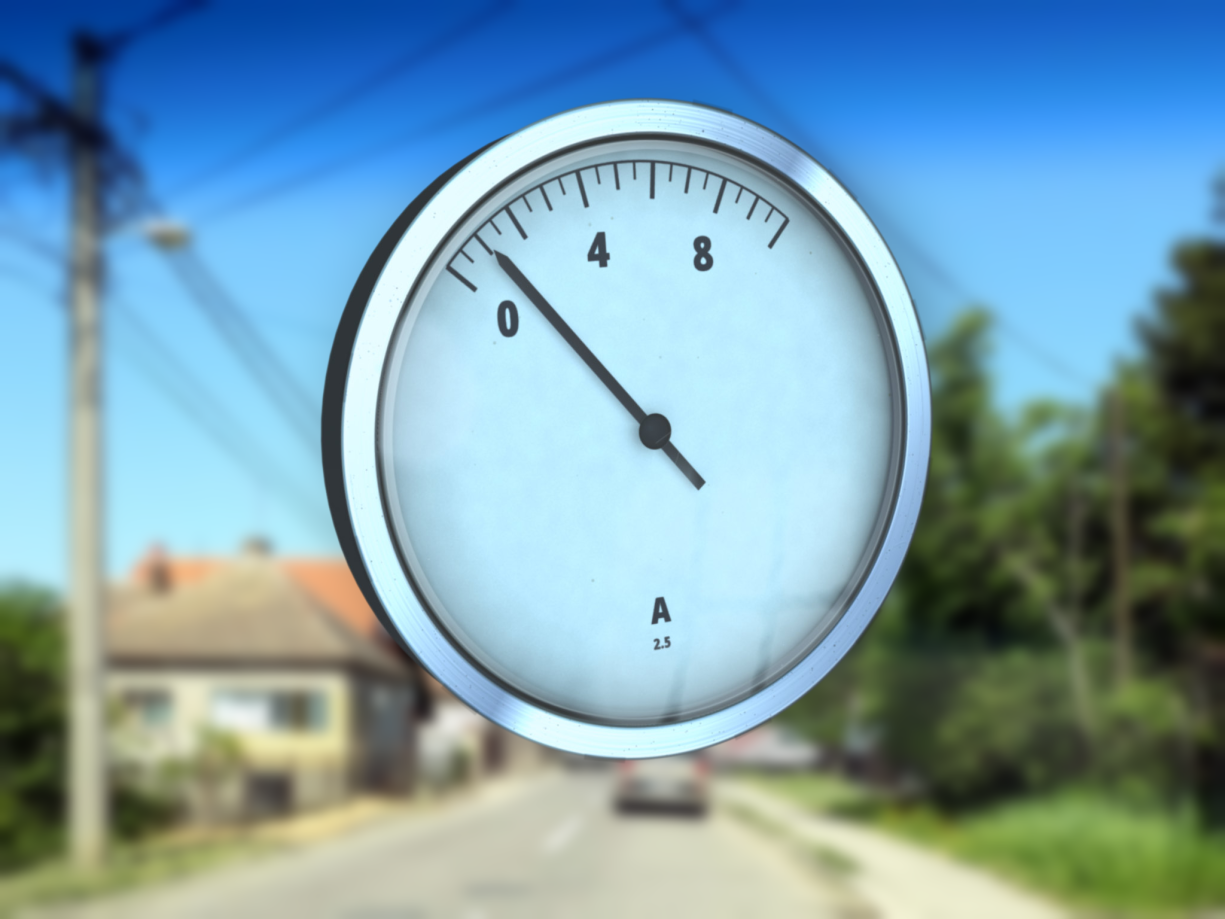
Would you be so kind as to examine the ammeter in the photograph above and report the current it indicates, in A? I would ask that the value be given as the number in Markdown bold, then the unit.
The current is **1** A
